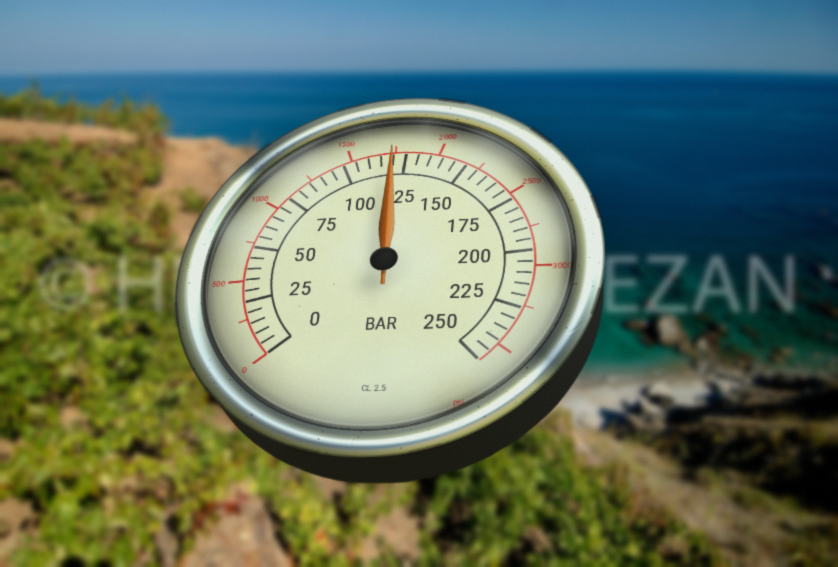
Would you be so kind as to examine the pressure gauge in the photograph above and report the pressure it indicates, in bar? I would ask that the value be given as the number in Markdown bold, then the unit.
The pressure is **120** bar
